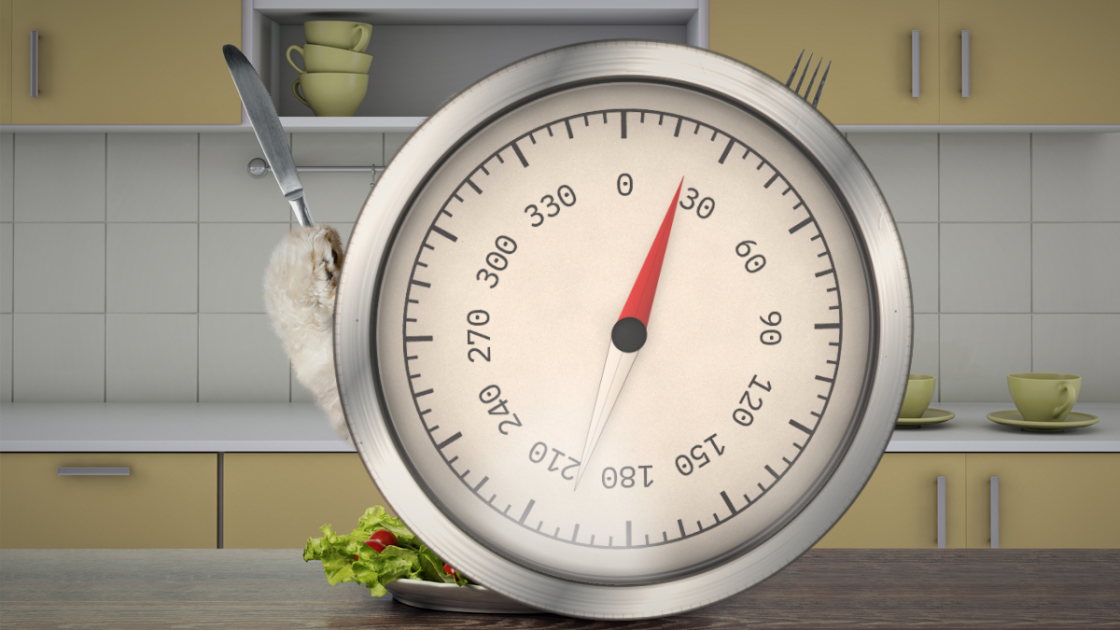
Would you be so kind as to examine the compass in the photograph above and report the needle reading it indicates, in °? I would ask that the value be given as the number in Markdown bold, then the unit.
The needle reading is **20** °
